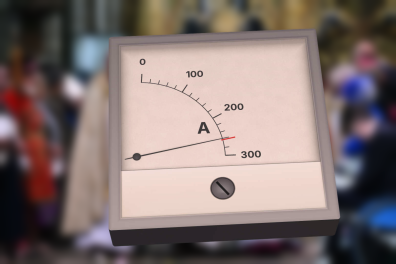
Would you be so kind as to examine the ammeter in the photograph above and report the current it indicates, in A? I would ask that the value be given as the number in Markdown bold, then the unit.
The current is **260** A
